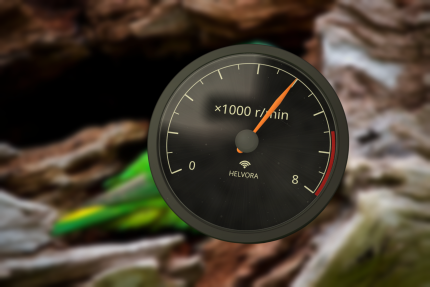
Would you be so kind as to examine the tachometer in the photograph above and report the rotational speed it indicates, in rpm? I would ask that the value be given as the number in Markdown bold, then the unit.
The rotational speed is **5000** rpm
